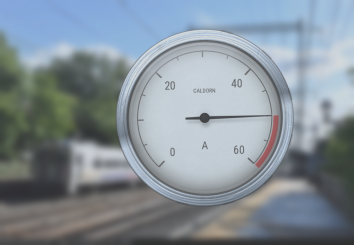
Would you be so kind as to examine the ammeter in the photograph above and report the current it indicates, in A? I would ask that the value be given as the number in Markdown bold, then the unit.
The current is **50** A
